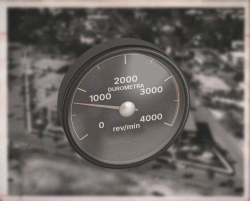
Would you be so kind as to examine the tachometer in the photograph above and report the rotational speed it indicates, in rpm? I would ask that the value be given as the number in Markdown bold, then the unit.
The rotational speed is **750** rpm
